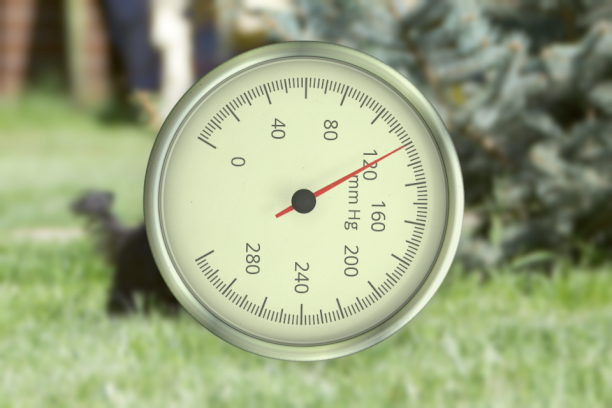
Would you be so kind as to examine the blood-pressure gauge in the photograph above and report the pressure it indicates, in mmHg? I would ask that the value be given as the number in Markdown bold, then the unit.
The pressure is **120** mmHg
